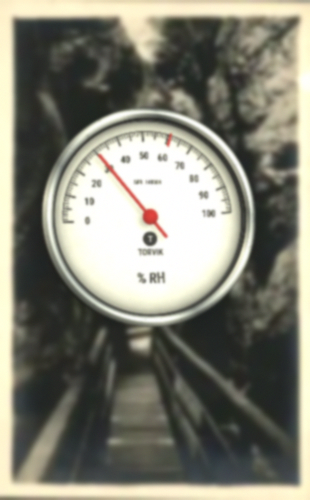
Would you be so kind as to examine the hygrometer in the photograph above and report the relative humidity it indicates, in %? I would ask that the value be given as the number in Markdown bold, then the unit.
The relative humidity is **30** %
